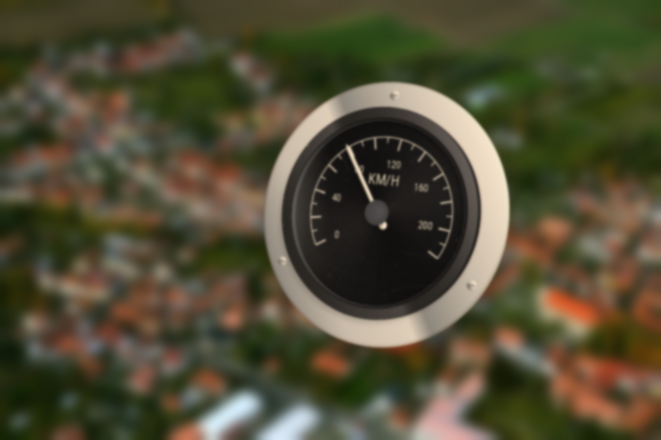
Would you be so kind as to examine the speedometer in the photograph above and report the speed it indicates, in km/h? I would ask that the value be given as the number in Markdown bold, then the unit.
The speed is **80** km/h
